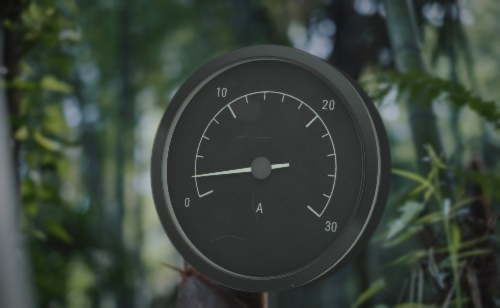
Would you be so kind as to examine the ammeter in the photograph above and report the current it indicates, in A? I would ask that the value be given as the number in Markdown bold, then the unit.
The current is **2** A
